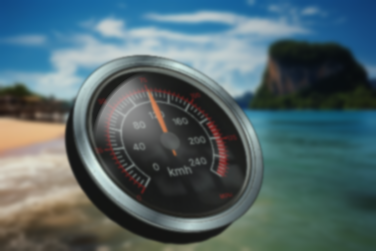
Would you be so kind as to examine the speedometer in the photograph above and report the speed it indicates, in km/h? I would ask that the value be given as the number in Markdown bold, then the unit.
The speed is **120** km/h
